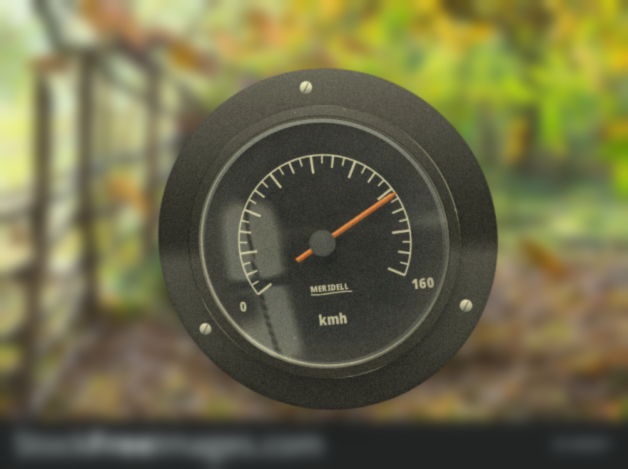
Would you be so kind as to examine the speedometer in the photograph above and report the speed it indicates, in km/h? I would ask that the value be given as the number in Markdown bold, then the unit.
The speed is **122.5** km/h
